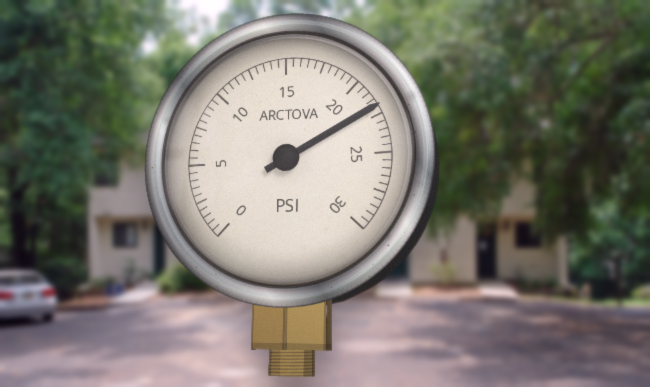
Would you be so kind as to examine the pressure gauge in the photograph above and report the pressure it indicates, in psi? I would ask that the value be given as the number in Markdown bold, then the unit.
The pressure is **22** psi
